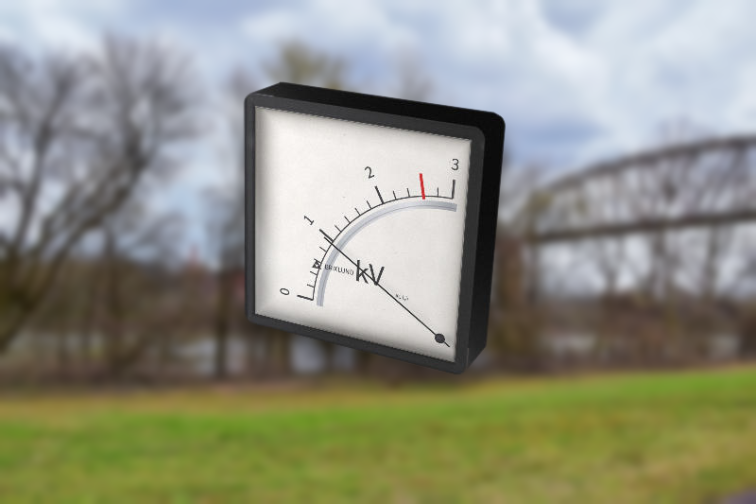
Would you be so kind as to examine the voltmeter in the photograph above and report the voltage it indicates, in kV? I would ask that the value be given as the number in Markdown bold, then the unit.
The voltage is **1** kV
